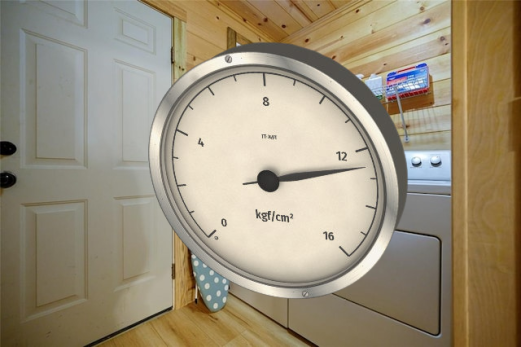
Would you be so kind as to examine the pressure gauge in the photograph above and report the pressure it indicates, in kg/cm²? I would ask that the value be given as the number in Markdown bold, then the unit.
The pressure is **12.5** kg/cm²
